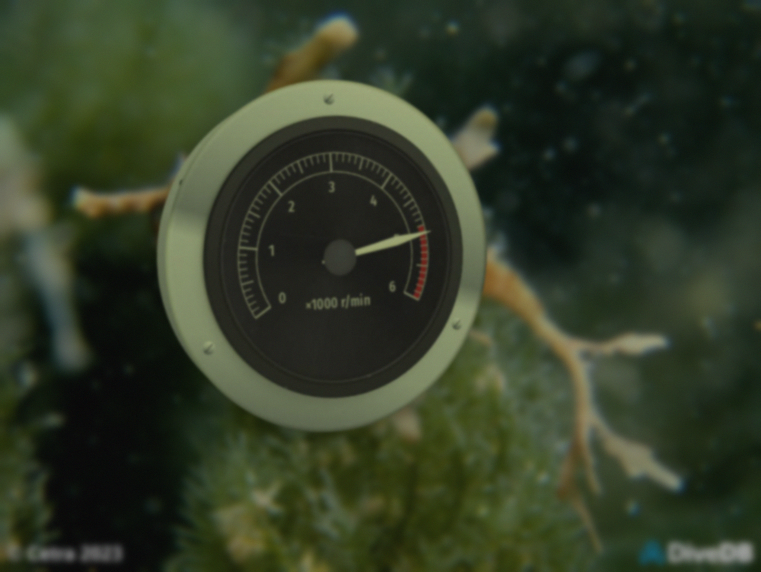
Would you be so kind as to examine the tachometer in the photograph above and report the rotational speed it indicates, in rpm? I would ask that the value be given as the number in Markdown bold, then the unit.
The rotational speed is **5000** rpm
